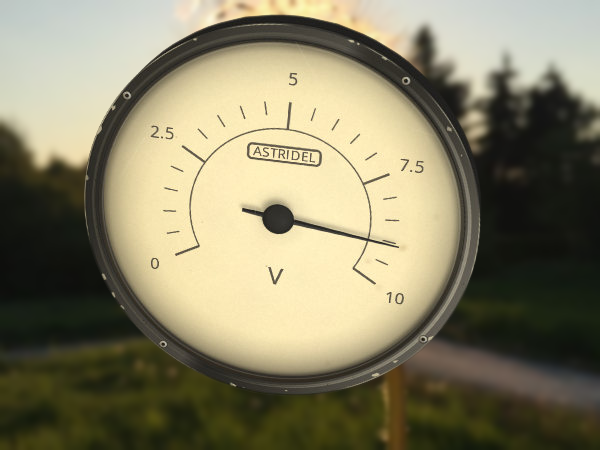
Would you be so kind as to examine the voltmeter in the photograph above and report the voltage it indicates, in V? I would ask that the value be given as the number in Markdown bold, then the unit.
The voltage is **9** V
